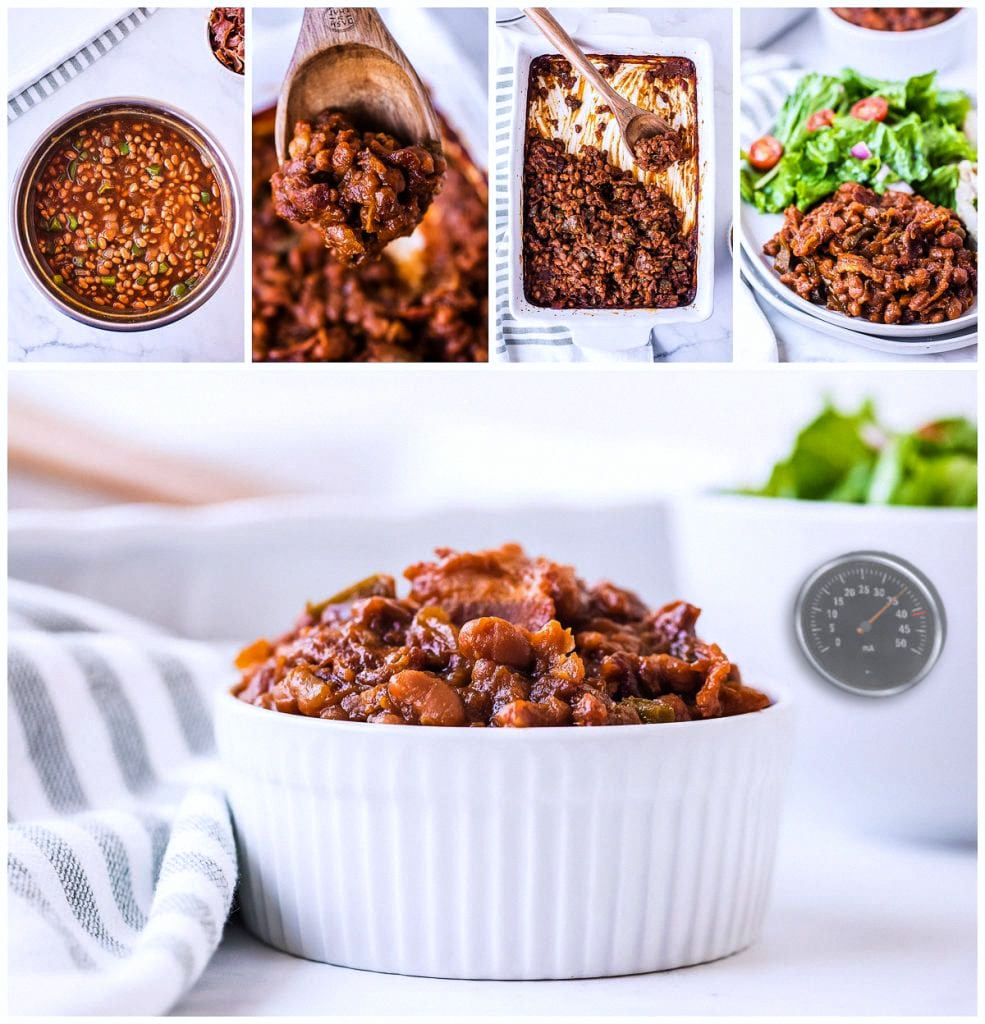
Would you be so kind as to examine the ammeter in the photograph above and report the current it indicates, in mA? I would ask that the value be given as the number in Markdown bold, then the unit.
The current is **35** mA
